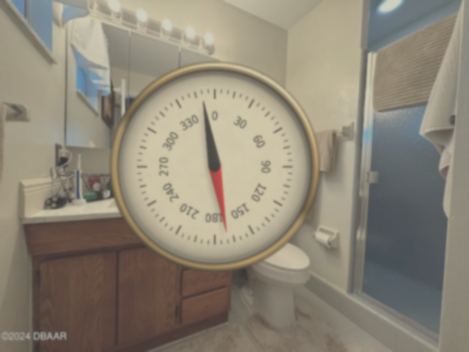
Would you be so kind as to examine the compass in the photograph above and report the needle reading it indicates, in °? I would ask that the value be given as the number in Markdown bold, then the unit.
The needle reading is **170** °
